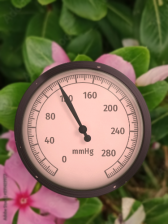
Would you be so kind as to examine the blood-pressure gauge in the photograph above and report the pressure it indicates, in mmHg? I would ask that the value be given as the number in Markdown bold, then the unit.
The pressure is **120** mmHg
